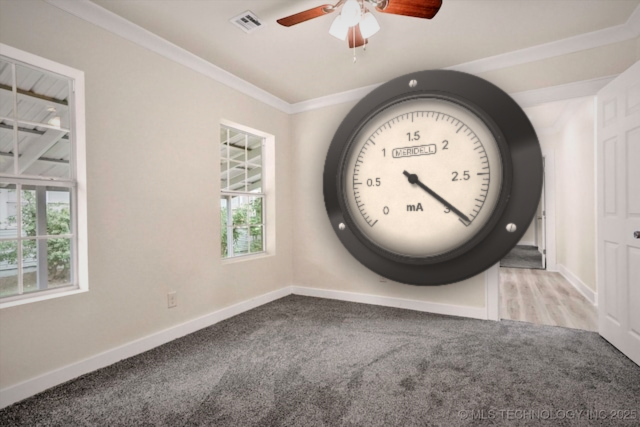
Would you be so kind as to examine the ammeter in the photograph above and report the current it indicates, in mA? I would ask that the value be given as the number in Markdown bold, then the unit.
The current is **2.95** mA
